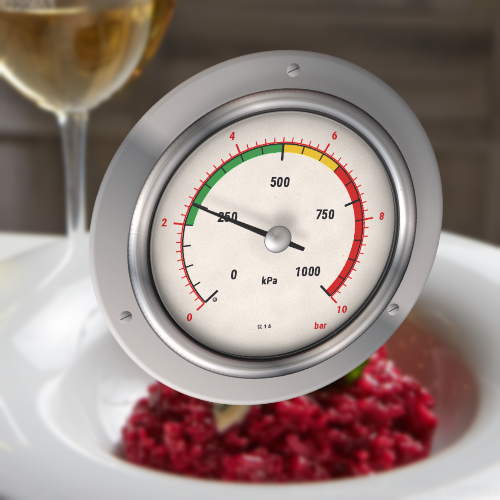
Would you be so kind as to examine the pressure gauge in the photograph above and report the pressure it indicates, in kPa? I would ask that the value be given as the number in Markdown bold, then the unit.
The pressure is **250** kPa
